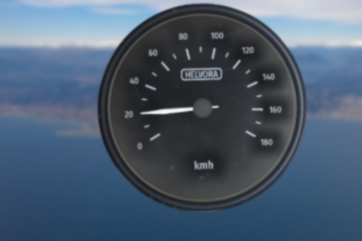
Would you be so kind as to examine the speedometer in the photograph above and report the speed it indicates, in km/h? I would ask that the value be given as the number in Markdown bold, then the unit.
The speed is **20** km/h
